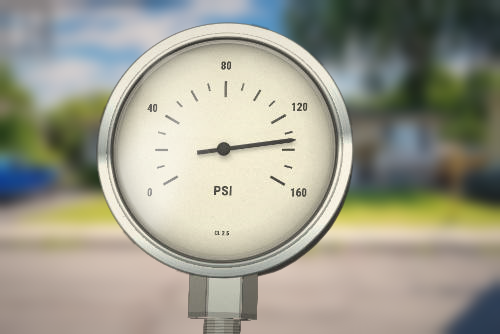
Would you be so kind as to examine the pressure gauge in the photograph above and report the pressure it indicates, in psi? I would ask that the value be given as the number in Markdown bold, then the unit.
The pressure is **135** psi
